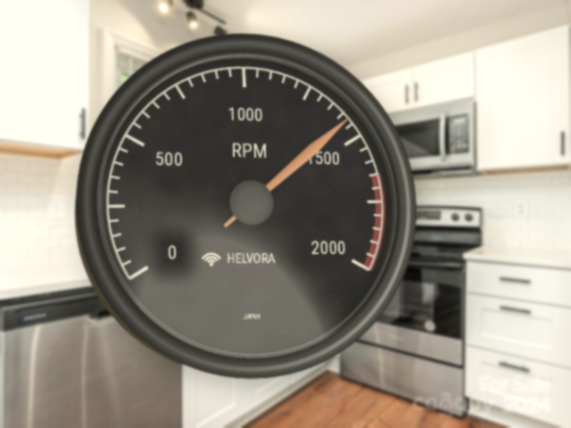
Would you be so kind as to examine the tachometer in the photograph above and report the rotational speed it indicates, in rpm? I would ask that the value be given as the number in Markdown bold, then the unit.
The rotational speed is **1425** rpm
